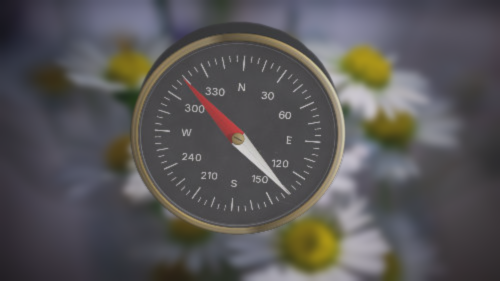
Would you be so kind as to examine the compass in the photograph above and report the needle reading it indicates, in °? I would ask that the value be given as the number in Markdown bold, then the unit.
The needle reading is **315** °
